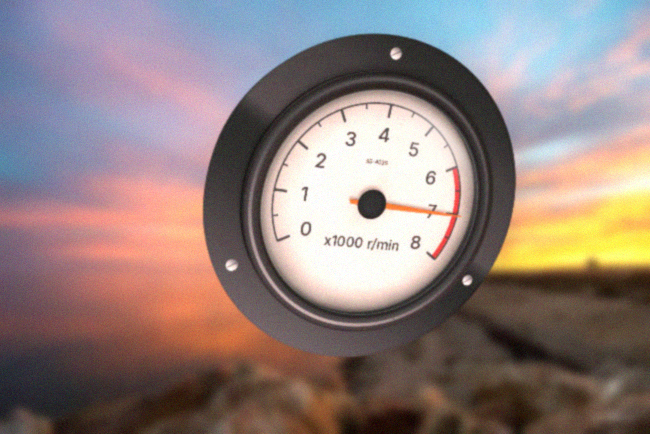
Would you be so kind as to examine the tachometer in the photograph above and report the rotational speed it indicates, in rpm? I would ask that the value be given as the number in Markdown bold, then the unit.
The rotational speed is **7000** rpm
